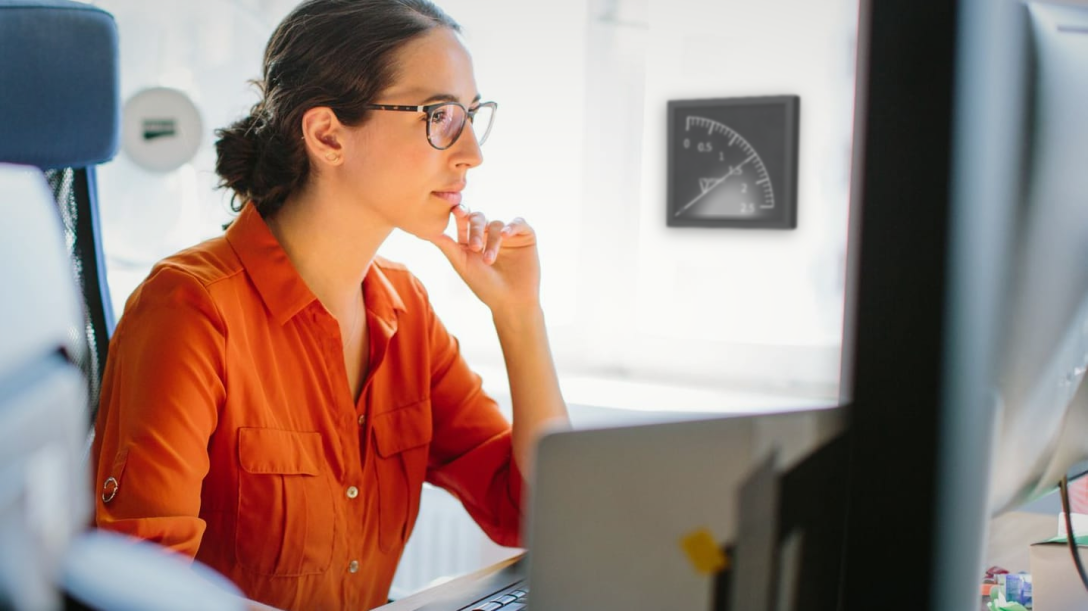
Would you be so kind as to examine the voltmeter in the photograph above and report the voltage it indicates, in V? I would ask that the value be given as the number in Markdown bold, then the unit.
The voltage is **1.5** V
